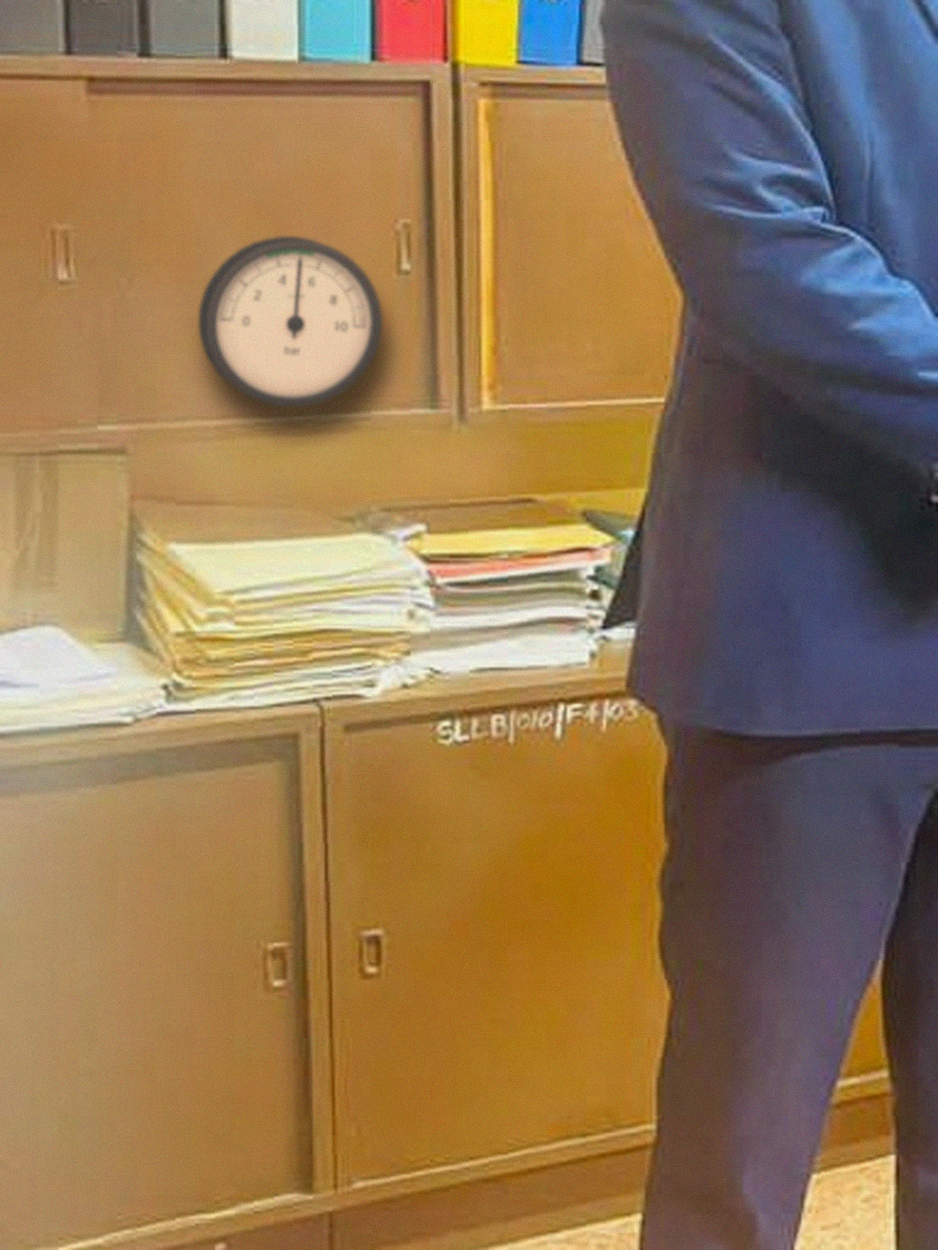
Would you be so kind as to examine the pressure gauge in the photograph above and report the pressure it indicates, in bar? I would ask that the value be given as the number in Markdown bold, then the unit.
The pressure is **5** bar
